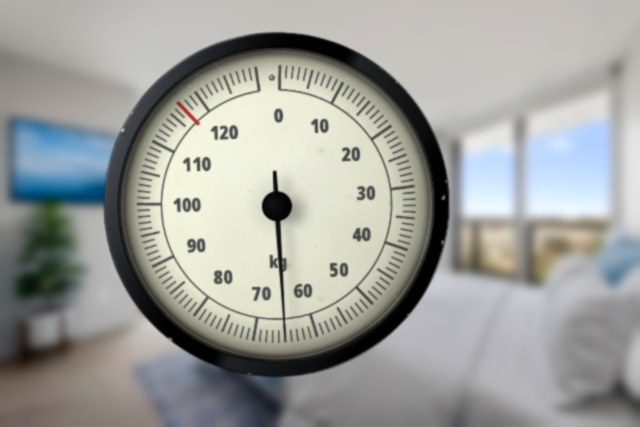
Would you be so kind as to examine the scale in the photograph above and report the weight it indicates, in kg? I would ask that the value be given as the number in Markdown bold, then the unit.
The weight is **65** kg
